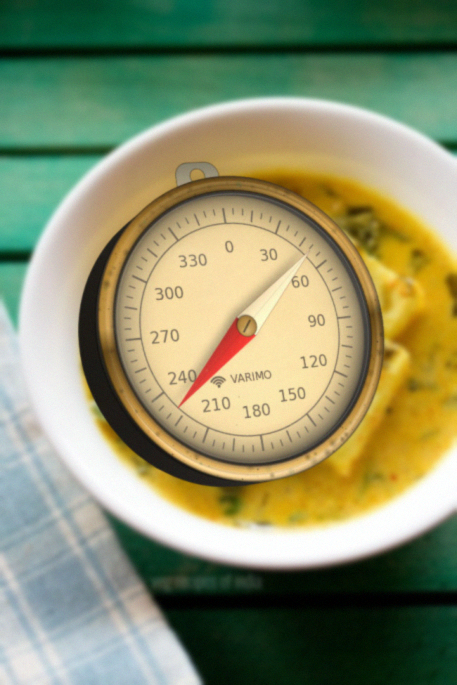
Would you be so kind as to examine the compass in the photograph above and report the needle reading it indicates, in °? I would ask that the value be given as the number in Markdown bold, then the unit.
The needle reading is **230** °
